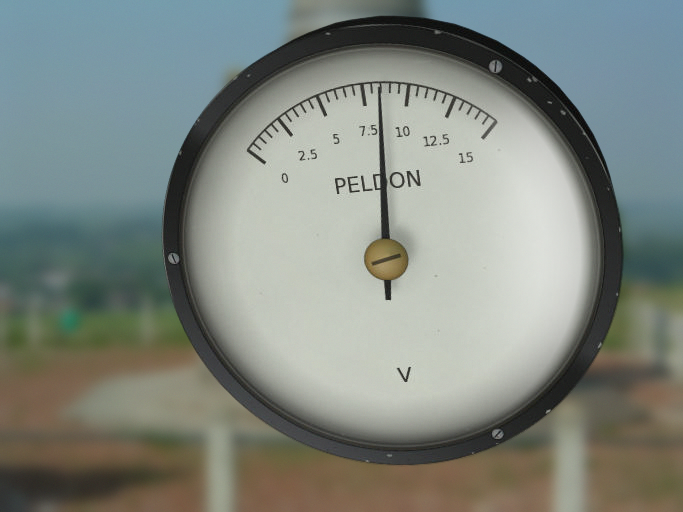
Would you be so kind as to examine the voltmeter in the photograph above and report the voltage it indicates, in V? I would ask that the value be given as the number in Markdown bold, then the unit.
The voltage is **8.5** V
